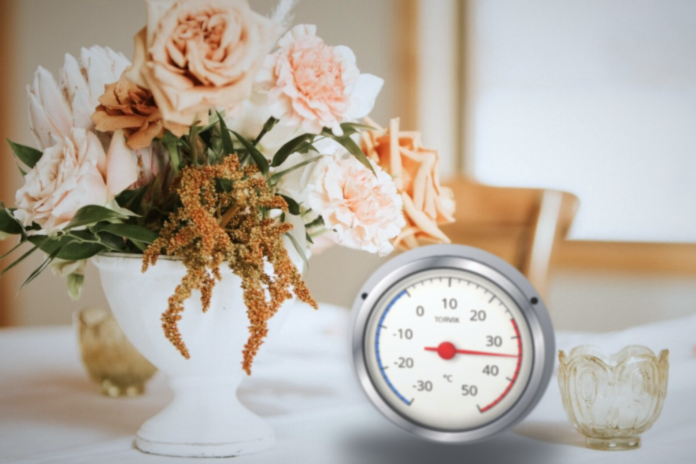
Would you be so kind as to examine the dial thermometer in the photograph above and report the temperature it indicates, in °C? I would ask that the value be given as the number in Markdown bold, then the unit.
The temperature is **34** °C
